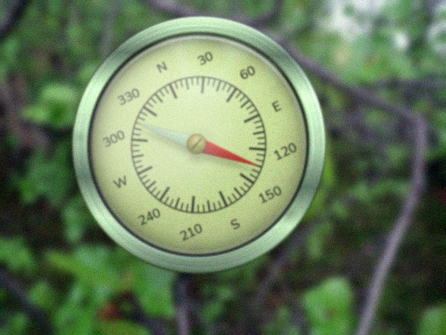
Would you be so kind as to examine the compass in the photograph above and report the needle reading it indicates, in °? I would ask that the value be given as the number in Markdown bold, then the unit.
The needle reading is **135** °
